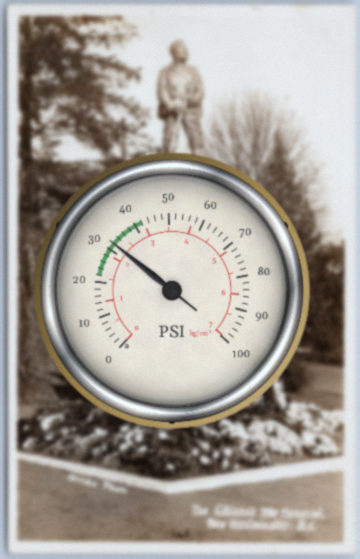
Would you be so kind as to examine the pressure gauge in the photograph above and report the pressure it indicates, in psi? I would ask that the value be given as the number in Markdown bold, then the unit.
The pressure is **32** psi
